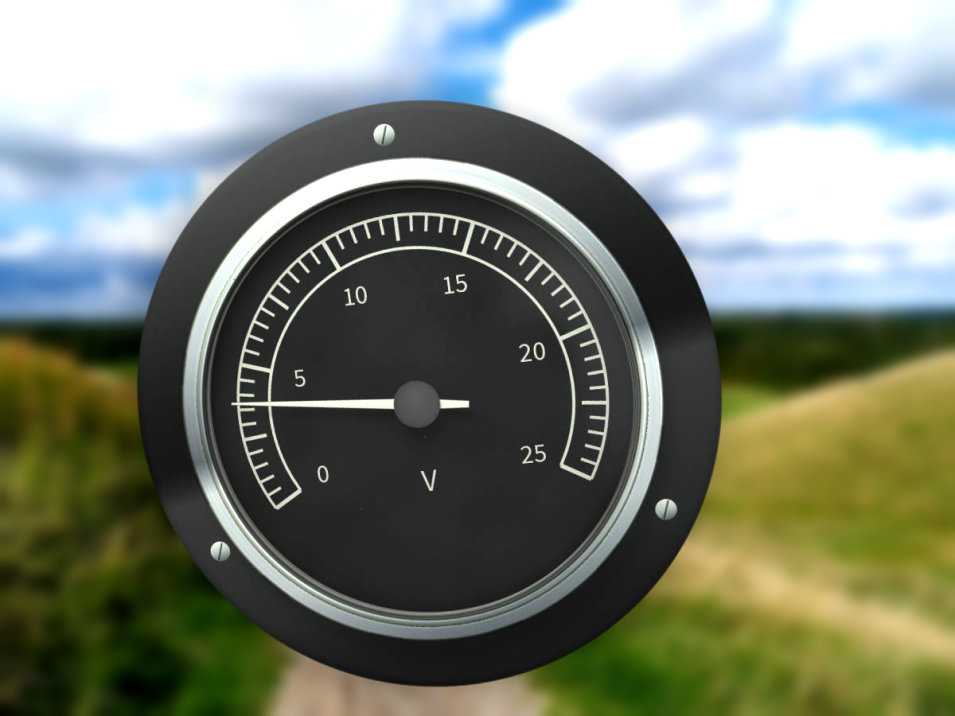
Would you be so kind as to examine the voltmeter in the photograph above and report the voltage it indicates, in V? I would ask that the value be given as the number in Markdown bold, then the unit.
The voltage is **3.75** V
